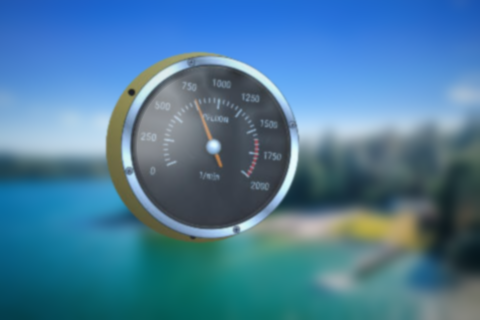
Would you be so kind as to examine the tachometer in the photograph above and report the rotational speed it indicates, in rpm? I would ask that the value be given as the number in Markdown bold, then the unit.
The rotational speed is **750** rpm
